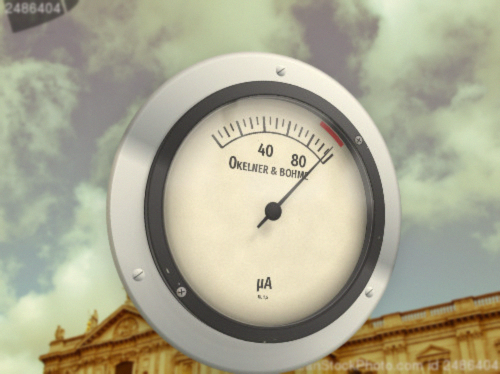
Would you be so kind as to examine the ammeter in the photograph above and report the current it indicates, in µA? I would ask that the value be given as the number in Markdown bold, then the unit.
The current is **95** µA
